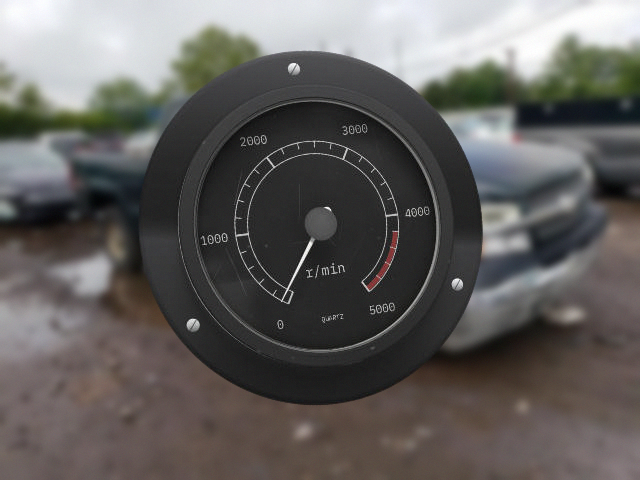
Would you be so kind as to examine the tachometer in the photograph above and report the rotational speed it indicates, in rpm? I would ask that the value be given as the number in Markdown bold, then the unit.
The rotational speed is **100** rpm
